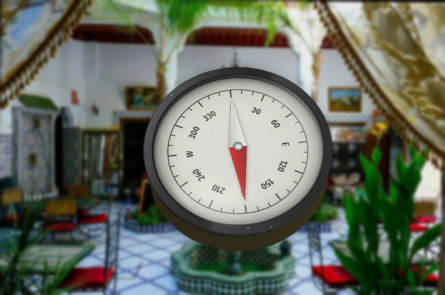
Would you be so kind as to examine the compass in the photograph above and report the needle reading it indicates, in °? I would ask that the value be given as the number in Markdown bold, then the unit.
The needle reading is **180** °
